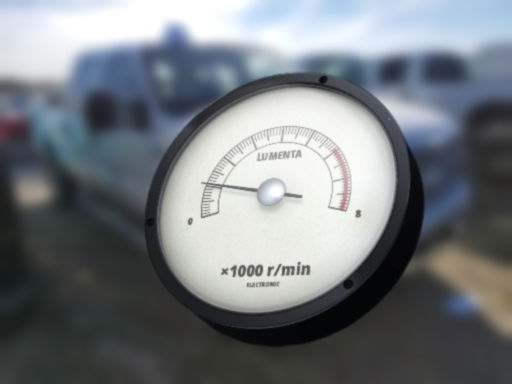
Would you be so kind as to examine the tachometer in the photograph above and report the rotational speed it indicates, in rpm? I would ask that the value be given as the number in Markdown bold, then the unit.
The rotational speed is **1000** rpm
